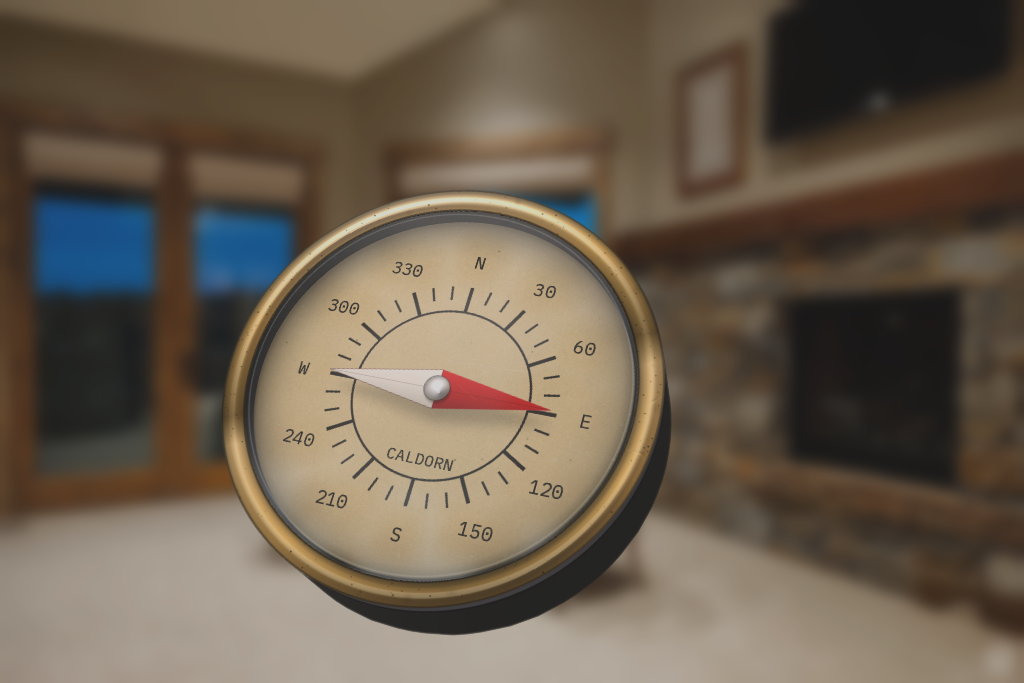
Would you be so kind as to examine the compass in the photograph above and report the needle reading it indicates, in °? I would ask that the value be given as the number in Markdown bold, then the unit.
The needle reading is **90** °
